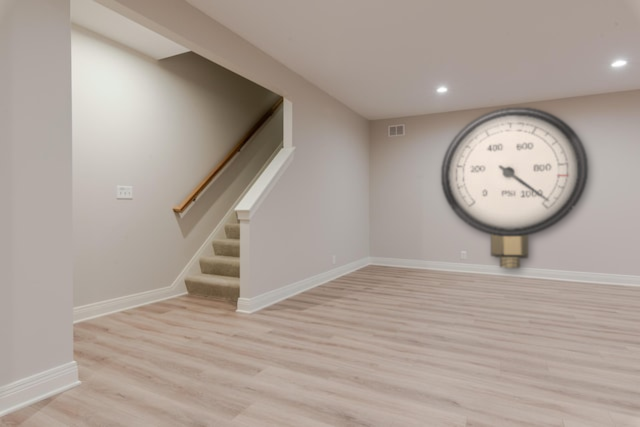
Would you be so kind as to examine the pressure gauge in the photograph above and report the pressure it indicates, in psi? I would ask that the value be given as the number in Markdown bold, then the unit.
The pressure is **975** psi
